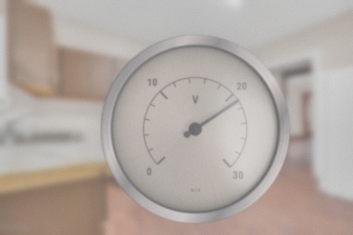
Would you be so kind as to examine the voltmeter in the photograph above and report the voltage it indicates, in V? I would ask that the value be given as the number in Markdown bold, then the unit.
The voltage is **21** V
